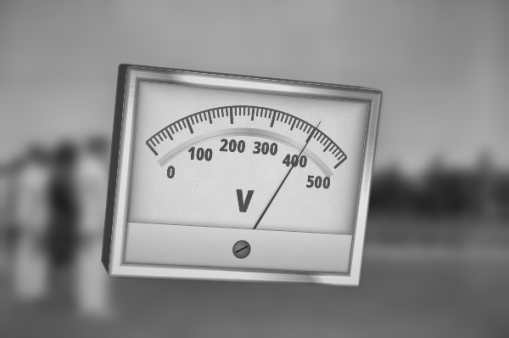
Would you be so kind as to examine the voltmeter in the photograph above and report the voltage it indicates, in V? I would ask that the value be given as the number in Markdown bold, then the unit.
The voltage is **400** V
